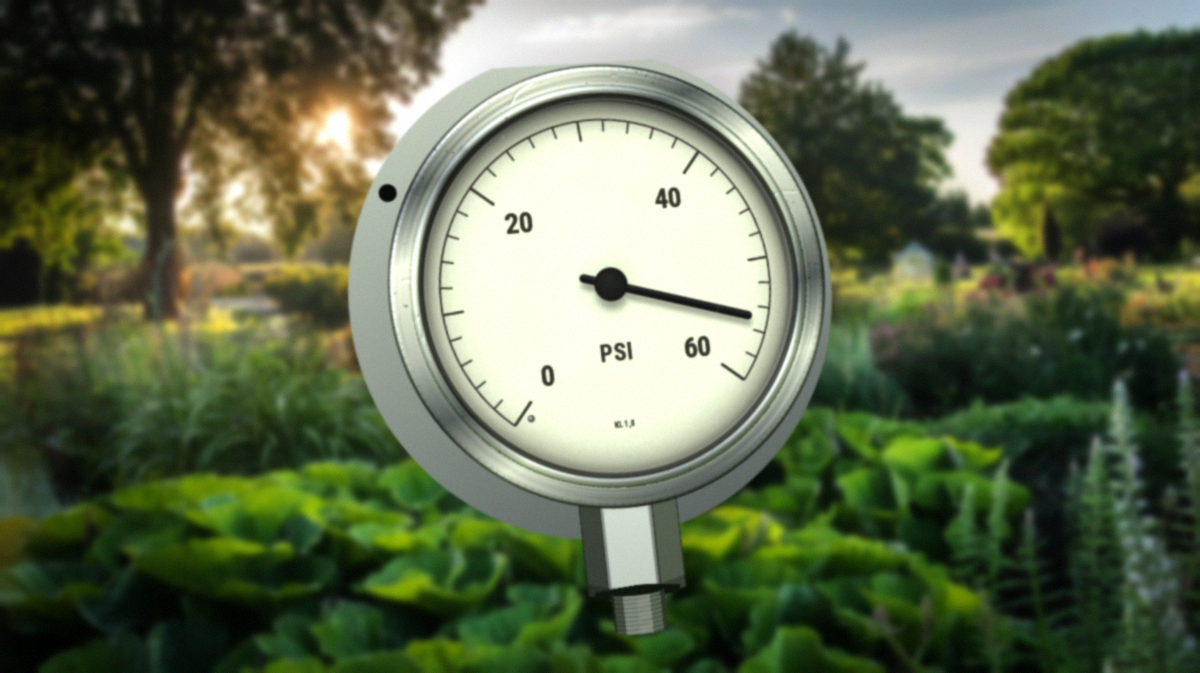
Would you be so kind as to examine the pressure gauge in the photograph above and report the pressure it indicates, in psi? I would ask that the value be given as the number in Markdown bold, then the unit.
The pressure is **55** psi
